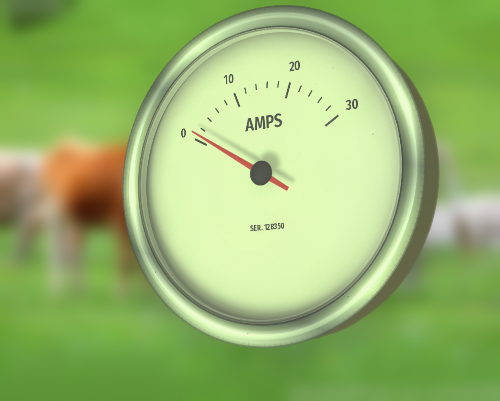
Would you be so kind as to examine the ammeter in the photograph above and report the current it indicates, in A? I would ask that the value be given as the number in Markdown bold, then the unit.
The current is **1** A
